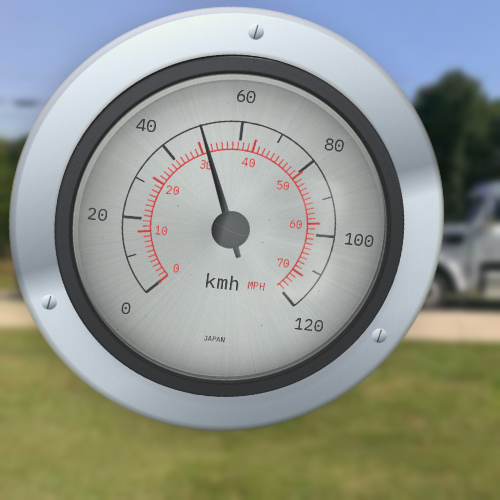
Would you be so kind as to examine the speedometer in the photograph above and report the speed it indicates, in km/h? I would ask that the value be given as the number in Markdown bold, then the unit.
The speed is **50** km/h
